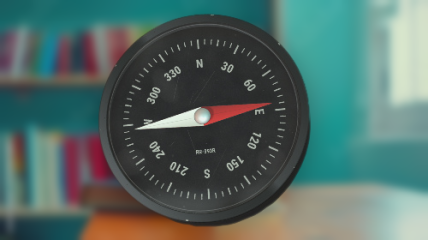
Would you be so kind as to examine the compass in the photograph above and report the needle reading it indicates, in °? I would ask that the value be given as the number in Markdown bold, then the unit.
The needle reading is **85** °
